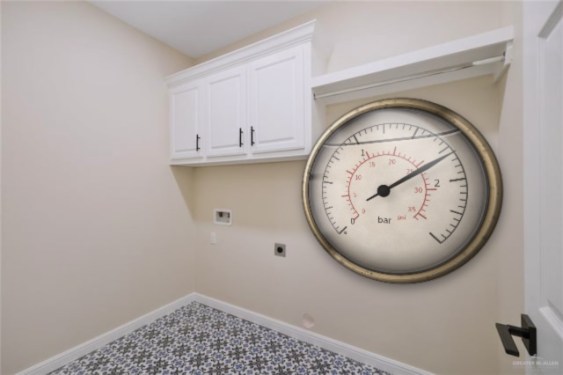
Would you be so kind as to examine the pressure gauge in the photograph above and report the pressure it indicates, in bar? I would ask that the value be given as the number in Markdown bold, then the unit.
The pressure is **1.8** bar
